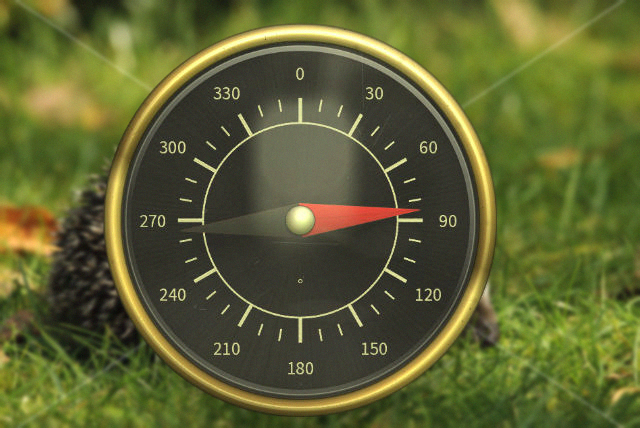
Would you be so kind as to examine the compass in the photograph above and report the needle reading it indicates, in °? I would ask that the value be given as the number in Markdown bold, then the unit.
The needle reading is **85** °
